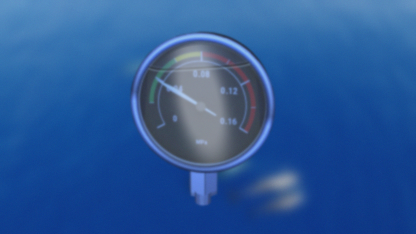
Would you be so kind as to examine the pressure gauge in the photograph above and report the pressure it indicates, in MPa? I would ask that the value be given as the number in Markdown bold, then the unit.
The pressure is **0.04** MPa
